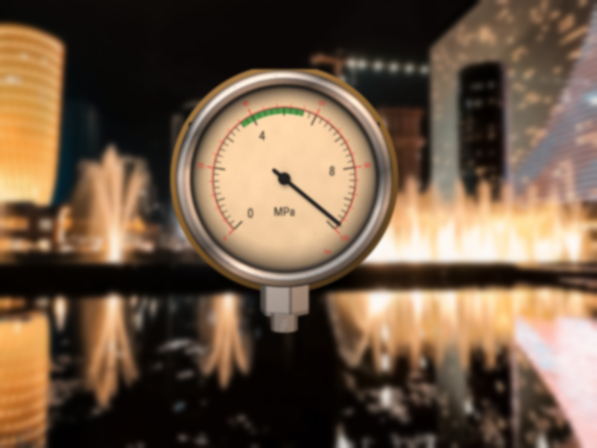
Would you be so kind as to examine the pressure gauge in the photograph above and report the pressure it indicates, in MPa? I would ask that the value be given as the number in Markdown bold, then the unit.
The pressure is **9.8** MPa
